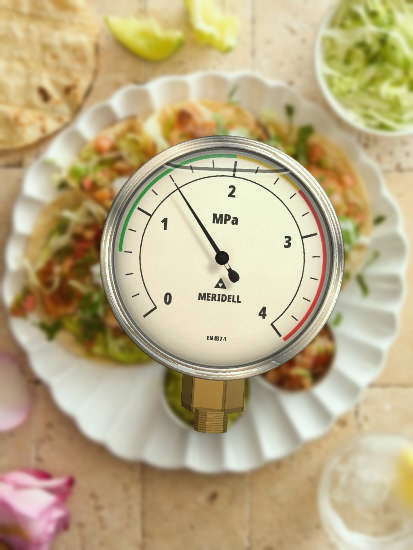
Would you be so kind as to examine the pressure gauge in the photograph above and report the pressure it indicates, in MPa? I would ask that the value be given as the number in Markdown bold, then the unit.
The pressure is **1.4** MPa
